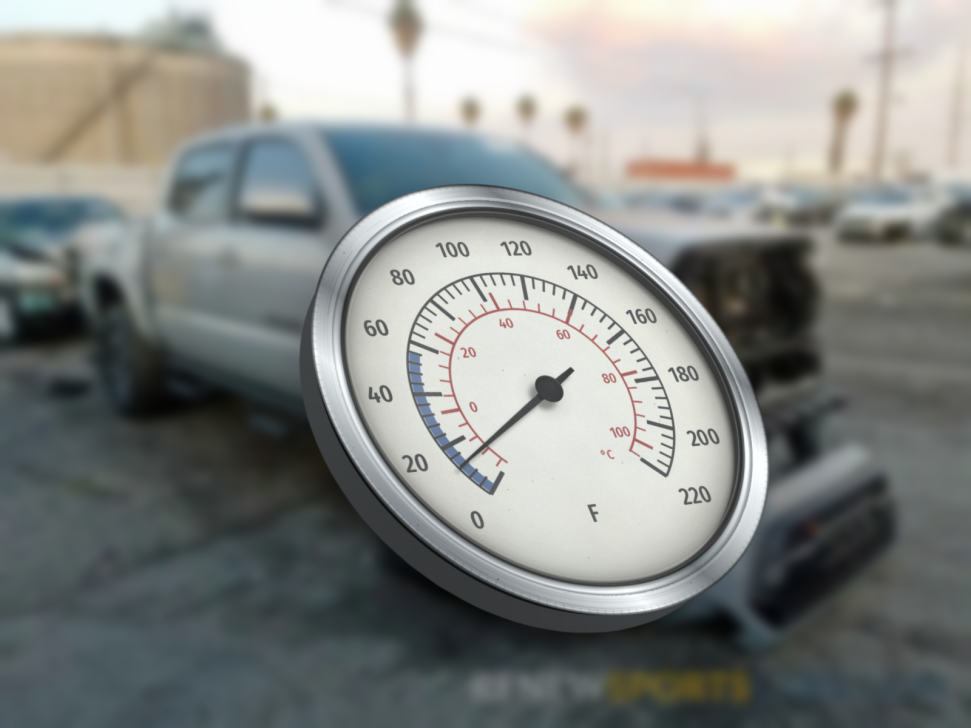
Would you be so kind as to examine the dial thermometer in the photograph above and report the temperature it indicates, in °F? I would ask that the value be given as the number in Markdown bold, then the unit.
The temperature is **12** °F
